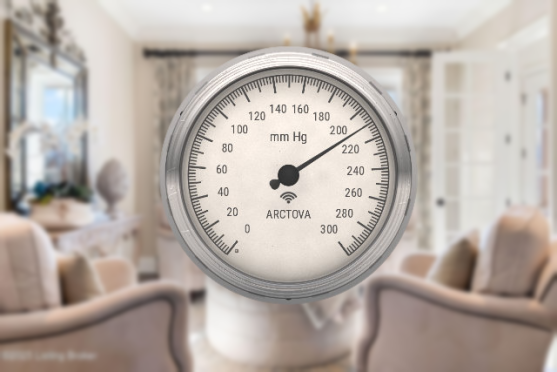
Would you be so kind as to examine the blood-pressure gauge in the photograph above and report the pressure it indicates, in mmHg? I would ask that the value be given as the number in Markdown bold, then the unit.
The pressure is **210** mmHg
